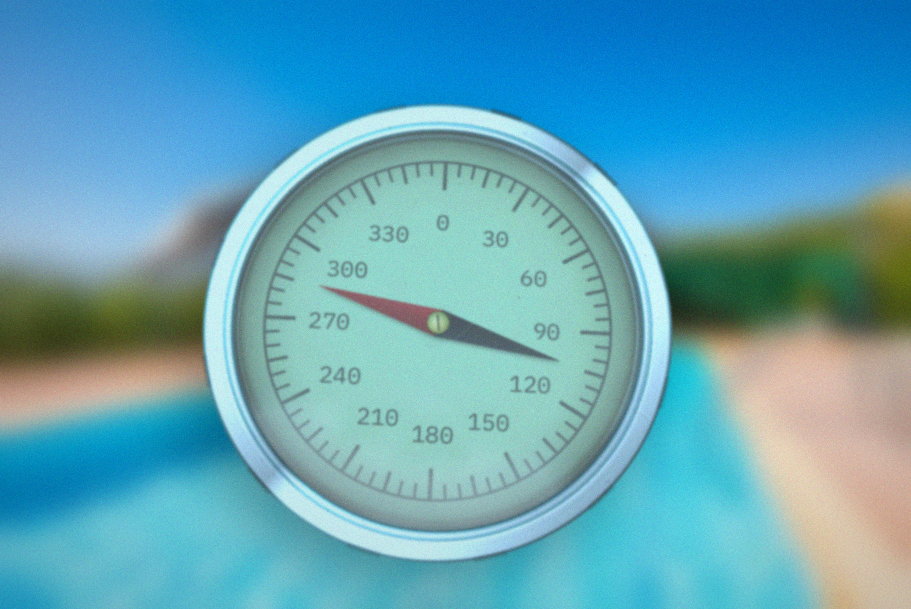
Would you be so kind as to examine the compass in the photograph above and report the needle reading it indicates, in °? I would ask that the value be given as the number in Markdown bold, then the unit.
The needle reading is **285** °
